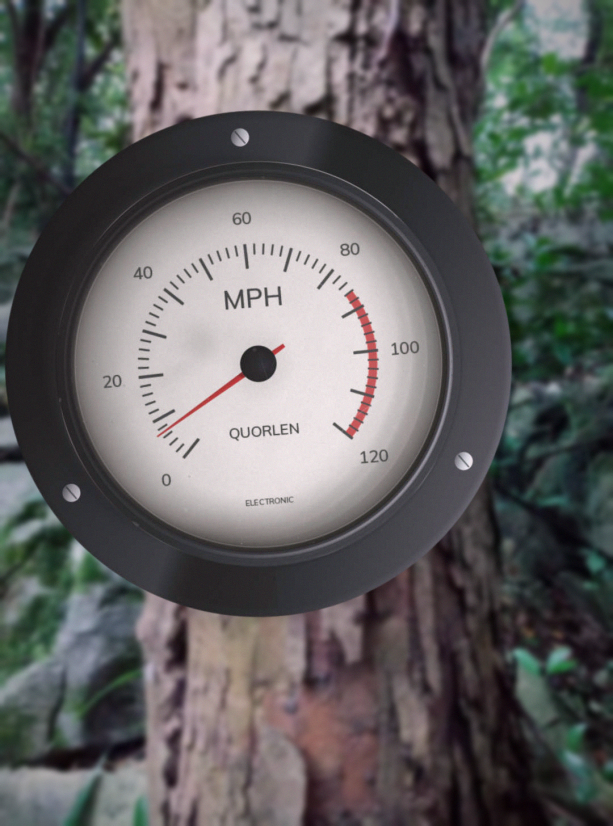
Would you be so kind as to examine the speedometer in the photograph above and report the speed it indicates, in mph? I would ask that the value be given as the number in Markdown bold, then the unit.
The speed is **7** mph
